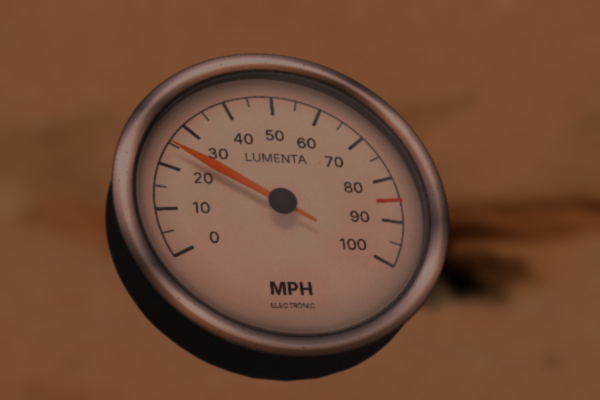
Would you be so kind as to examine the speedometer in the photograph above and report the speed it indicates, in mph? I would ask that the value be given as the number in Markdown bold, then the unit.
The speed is **25** mph
